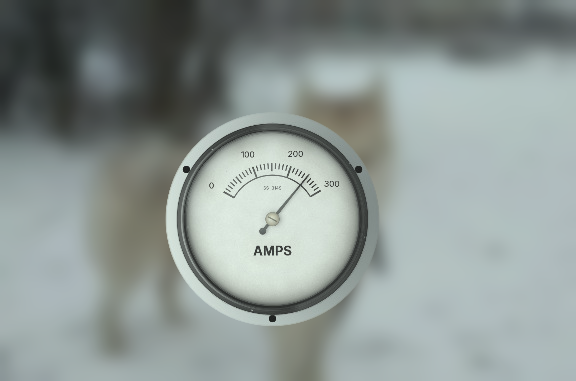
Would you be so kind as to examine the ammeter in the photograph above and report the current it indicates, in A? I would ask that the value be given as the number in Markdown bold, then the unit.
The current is **250** A
